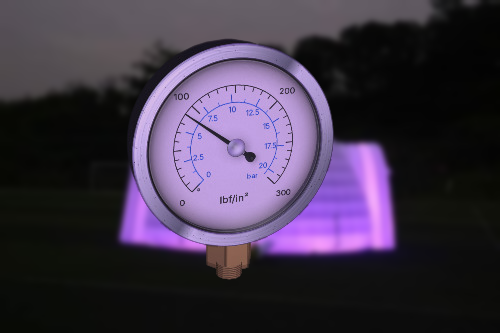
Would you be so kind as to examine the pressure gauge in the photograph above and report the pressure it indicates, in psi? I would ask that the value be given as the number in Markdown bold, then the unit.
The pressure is **90** psi
